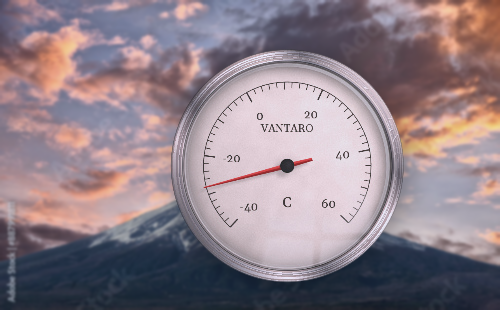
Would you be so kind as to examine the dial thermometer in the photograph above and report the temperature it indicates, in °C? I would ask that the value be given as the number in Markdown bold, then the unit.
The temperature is **-28** °C
